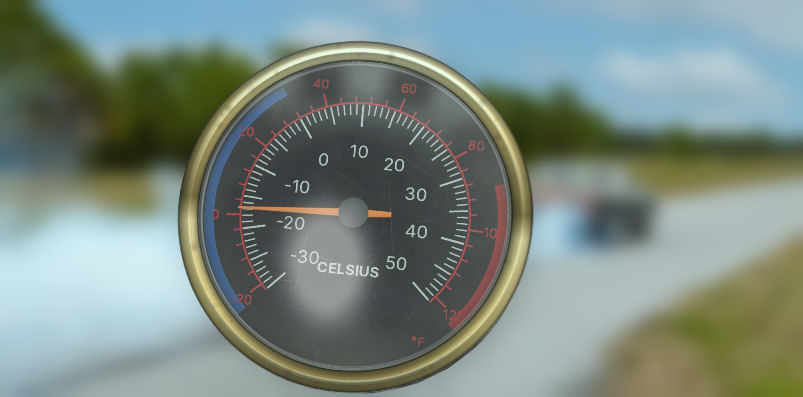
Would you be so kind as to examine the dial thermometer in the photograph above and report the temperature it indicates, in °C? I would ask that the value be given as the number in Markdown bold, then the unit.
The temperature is **-17** °C
